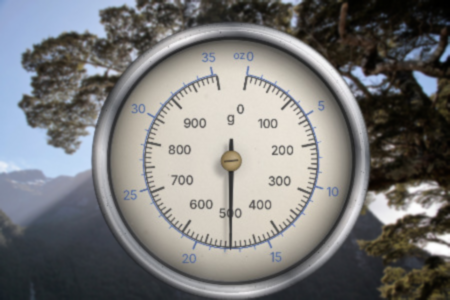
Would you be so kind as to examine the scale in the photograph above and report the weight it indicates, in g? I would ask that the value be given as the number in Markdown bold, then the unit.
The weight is **500** g
